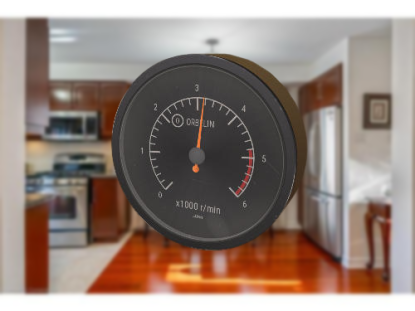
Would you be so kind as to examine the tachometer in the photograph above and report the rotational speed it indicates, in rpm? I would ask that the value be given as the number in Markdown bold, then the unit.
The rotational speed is **3200** rpm
